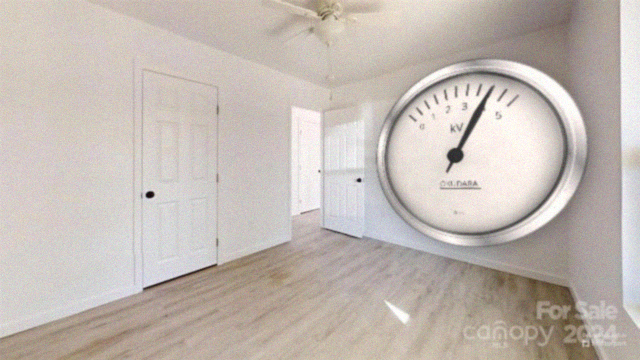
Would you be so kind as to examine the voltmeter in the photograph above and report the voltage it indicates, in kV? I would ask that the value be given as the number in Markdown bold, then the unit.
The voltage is **4** kV
